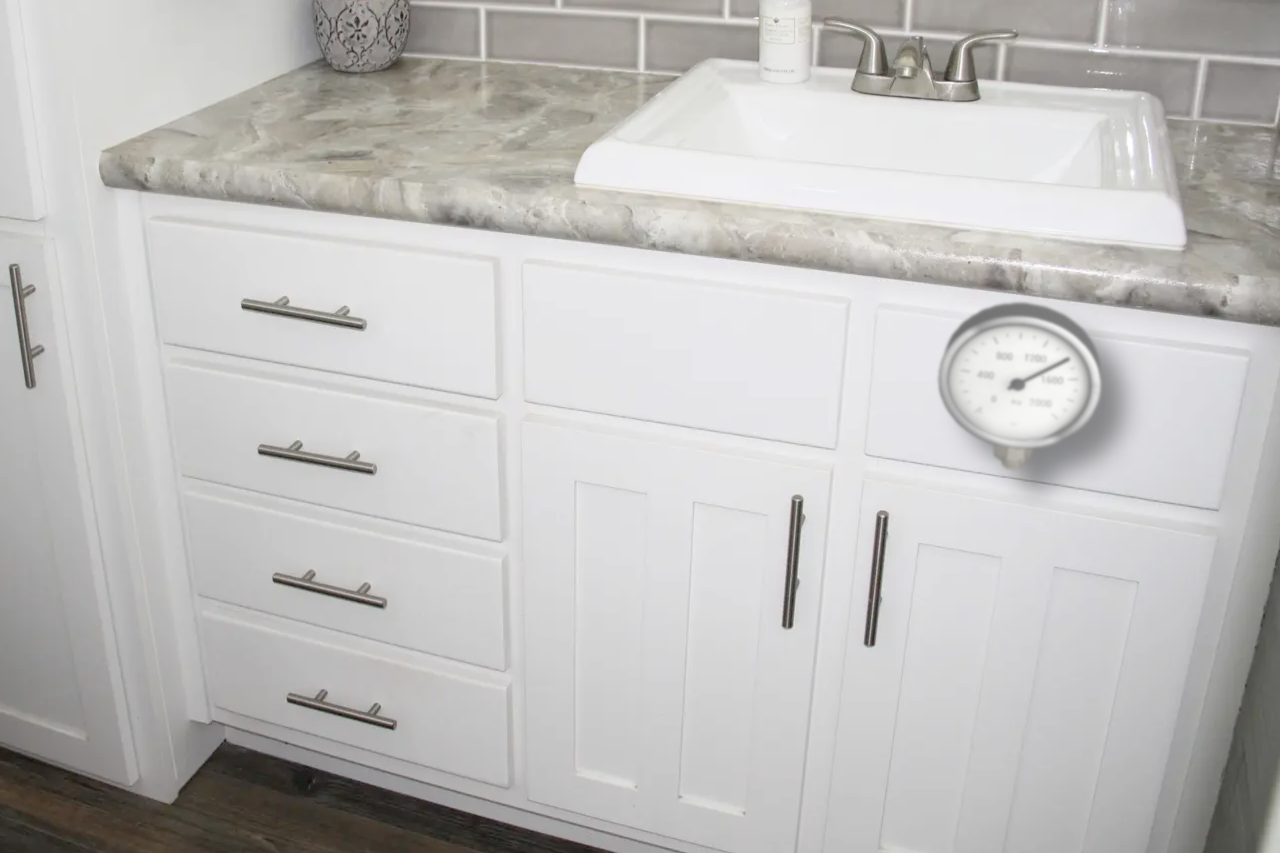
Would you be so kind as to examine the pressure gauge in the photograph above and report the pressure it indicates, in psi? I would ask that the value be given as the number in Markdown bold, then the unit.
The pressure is **1400** psi
